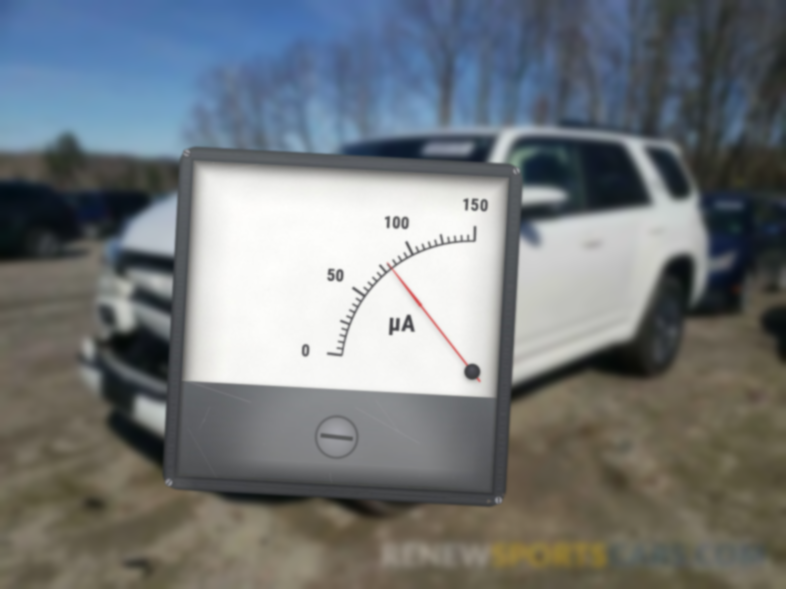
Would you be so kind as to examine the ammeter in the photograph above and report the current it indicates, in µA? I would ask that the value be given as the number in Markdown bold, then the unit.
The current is **80** µA
